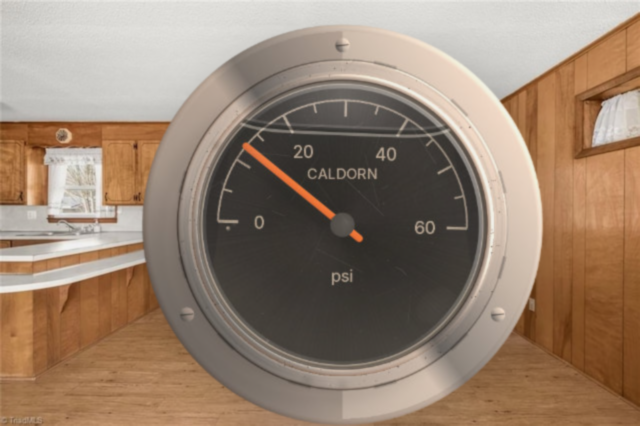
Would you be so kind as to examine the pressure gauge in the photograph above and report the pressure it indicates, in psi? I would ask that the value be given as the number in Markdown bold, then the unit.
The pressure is **12.5** psi
